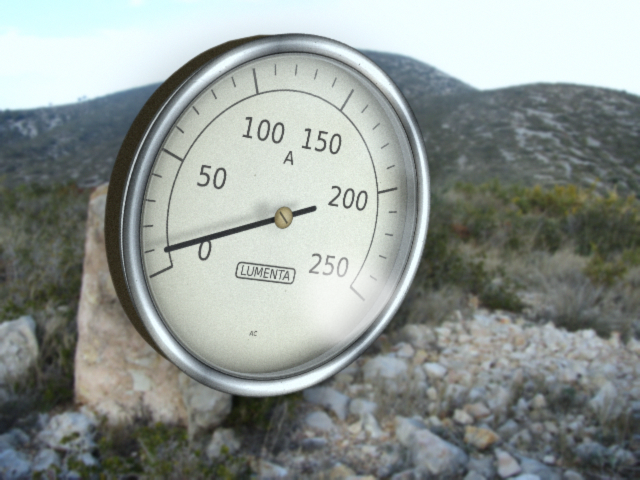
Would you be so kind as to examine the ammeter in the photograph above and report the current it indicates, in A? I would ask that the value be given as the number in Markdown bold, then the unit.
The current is **10** A
